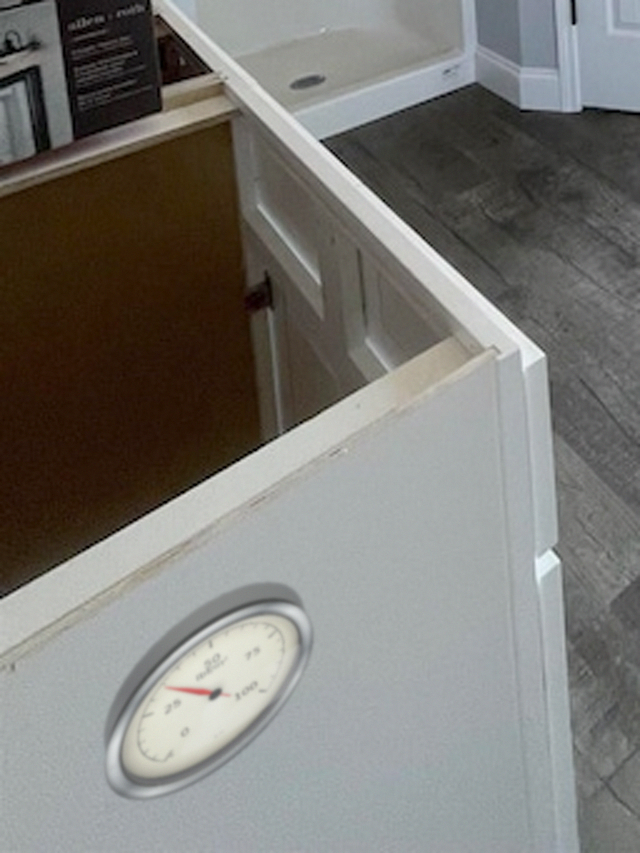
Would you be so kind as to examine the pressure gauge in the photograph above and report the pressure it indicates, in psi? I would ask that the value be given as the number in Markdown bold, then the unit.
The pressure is **35** psi
